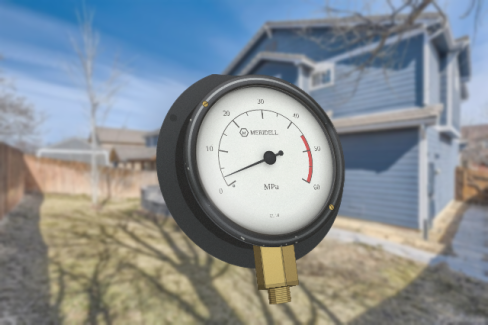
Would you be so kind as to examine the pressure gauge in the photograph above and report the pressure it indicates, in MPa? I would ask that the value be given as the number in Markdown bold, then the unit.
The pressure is **2.5** MPa
